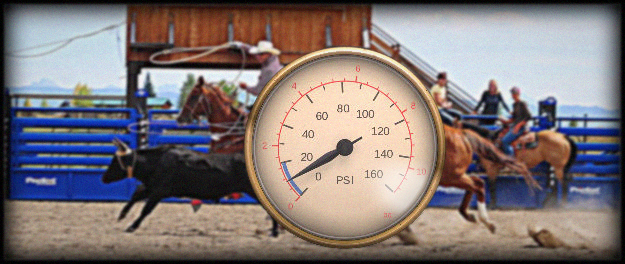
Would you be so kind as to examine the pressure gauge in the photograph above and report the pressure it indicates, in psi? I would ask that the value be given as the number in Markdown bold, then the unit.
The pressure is **10** psi
